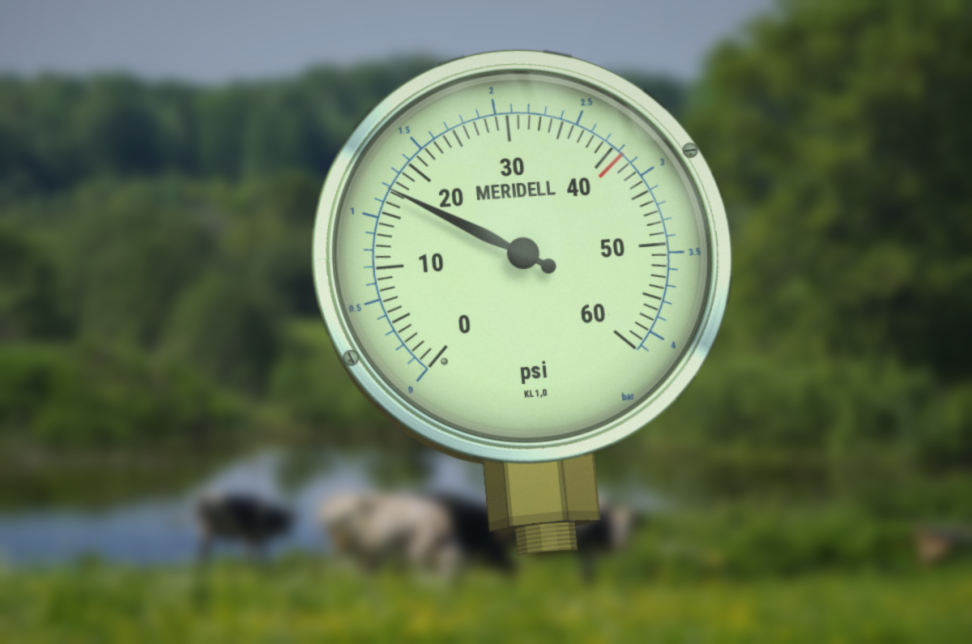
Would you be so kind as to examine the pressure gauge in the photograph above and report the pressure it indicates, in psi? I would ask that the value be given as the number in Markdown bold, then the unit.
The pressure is **17** psi
